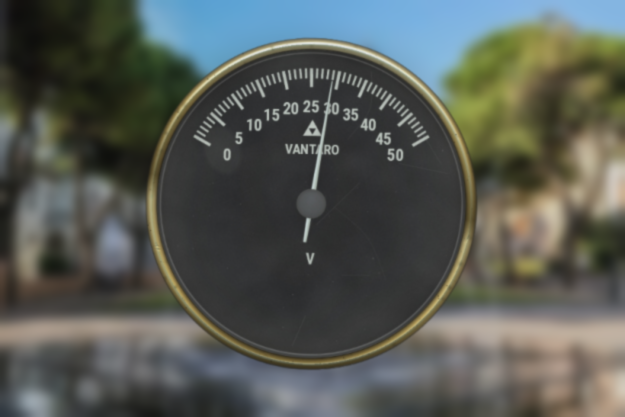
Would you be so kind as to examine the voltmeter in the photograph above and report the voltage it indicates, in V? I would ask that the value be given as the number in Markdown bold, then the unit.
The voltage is **29** V
